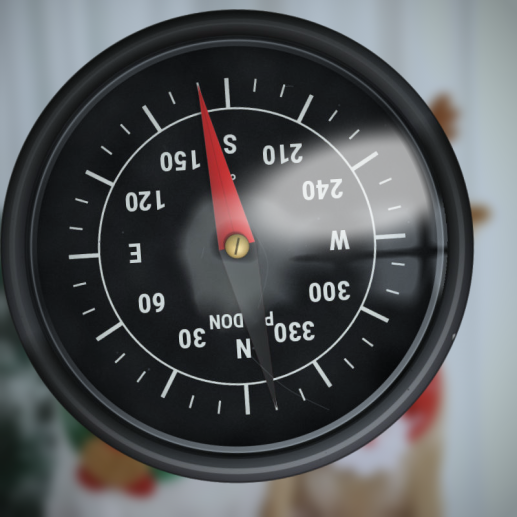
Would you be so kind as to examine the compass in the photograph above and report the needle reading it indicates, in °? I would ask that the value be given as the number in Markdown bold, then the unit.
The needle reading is **170** °
